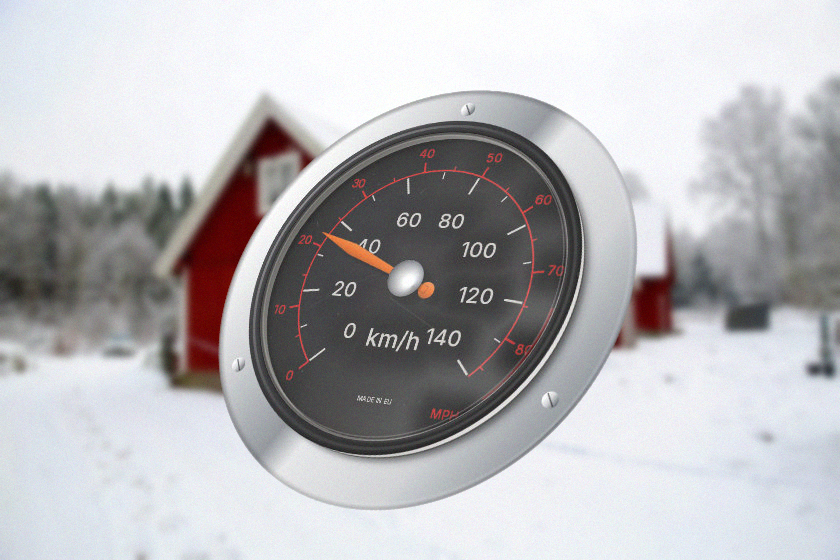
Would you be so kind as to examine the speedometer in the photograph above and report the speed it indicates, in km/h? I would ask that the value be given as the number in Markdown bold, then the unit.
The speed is **35** km/h
